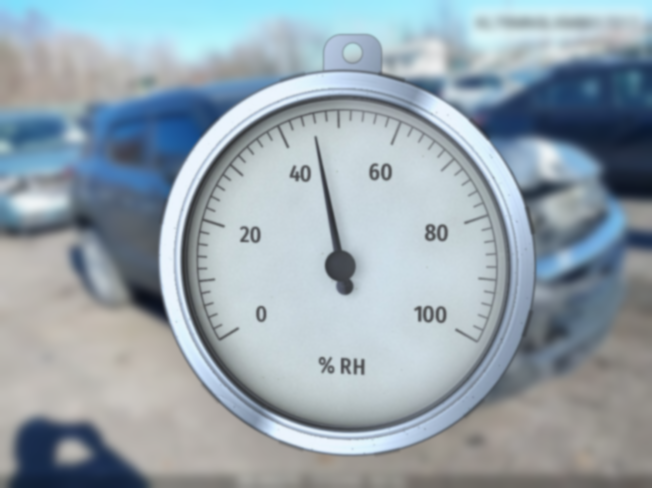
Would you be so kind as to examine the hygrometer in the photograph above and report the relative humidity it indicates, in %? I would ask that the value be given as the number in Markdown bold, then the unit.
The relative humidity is **46** %
